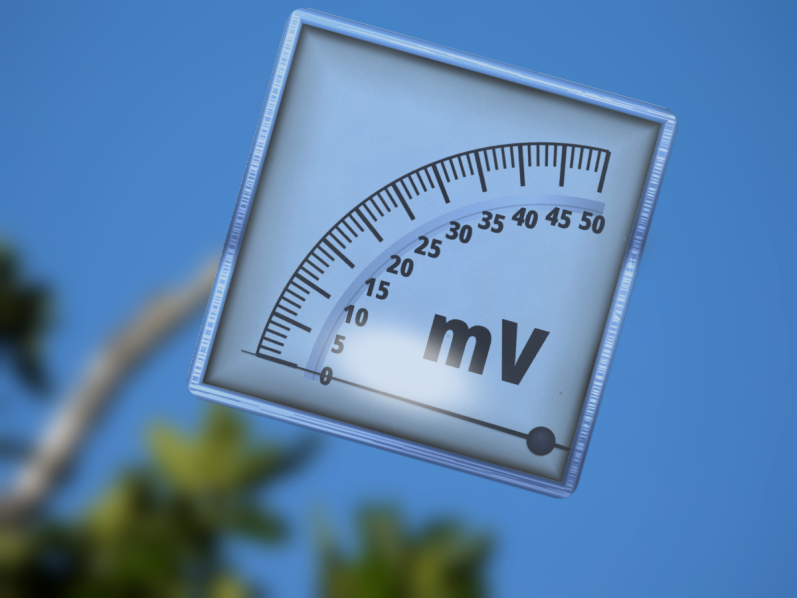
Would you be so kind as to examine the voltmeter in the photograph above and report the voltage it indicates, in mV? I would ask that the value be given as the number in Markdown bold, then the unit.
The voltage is **0** mV
